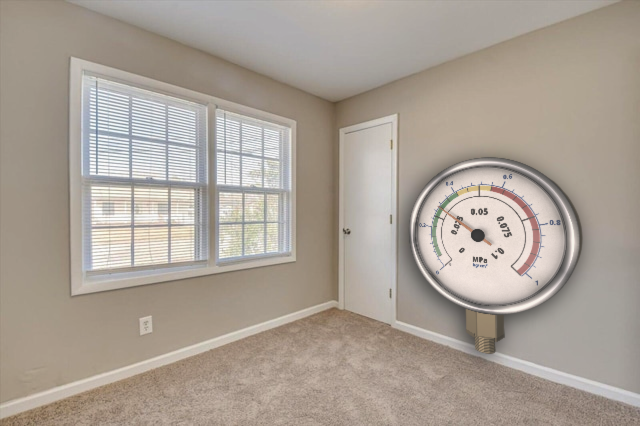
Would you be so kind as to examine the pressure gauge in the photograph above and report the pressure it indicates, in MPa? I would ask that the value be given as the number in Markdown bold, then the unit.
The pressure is **0.03** MPa
